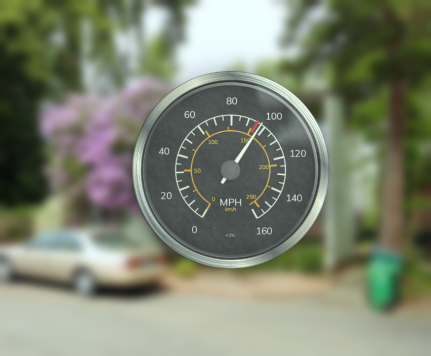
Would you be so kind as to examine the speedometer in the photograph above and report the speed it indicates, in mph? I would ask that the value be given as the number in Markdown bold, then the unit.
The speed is **97.5** mph
